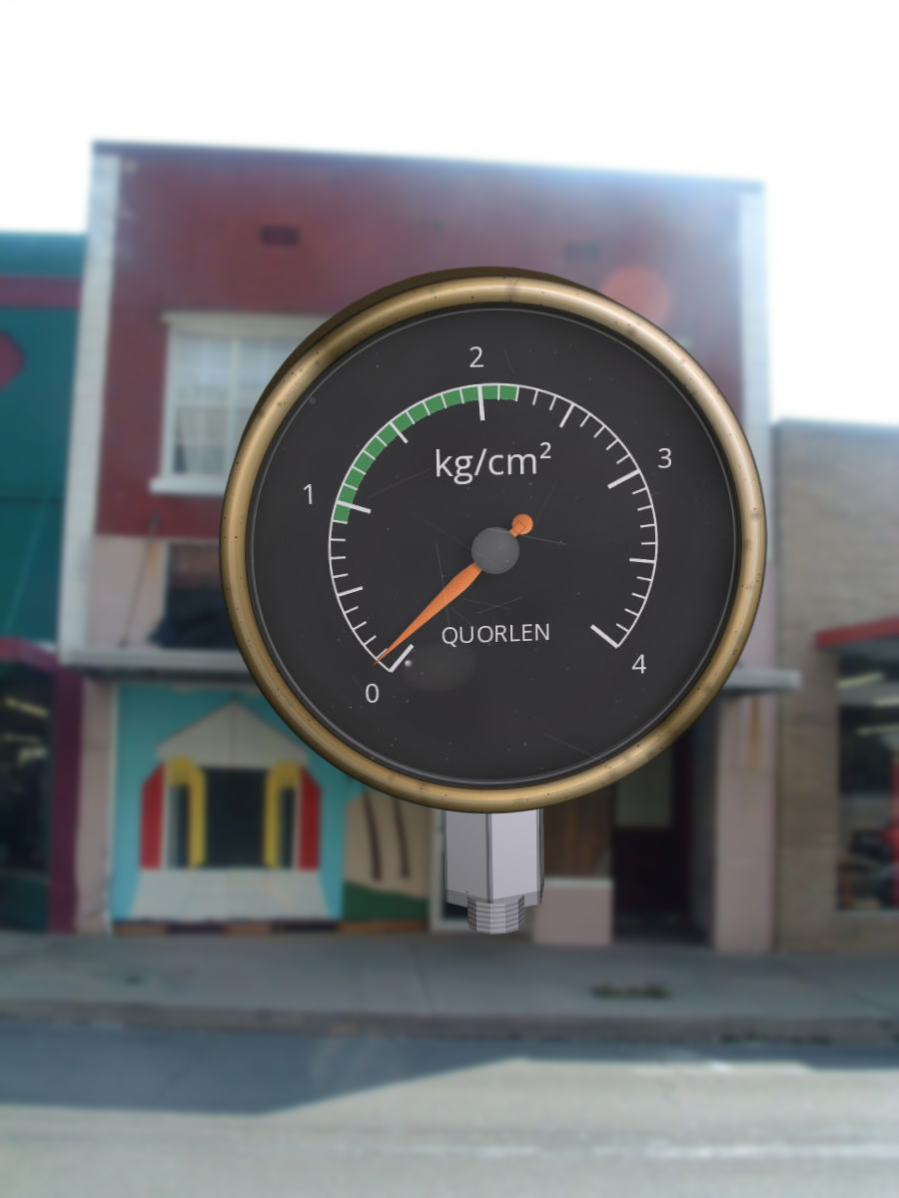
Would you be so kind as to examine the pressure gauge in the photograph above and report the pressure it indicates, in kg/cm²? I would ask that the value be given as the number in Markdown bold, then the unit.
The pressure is **0.1** kg/cm²
